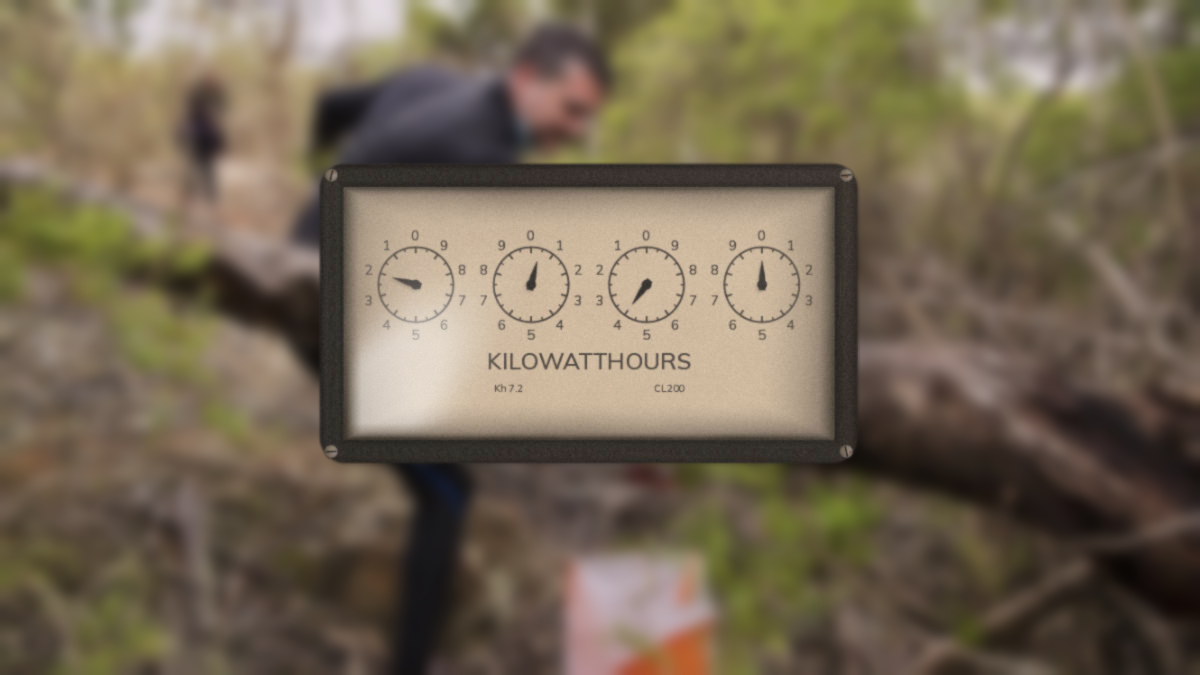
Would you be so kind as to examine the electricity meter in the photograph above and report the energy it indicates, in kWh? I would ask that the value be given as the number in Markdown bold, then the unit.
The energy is **2040** kWh
